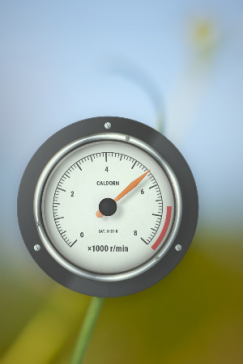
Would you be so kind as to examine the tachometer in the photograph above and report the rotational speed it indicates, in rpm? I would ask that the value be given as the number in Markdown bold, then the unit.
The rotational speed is **5500** rpm
